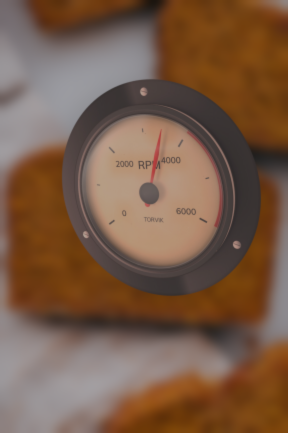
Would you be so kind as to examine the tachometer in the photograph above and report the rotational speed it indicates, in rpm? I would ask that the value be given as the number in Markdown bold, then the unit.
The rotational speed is **3500** rpm
